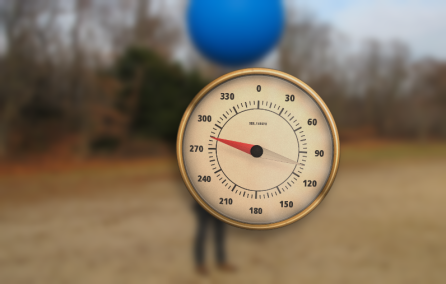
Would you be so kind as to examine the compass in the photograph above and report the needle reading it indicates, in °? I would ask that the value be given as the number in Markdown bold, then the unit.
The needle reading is **285** °
